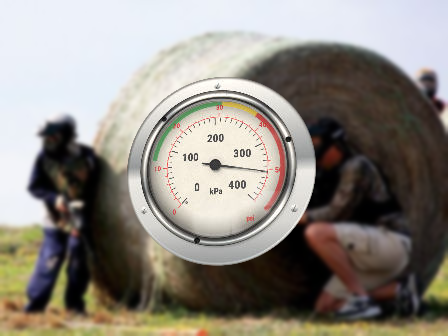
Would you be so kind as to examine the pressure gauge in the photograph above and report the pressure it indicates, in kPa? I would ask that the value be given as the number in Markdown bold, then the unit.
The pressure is **350** kPa
